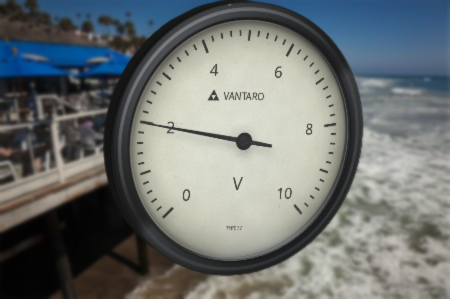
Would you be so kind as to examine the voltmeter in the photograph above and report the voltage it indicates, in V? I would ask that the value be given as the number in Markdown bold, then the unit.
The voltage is **2** V
